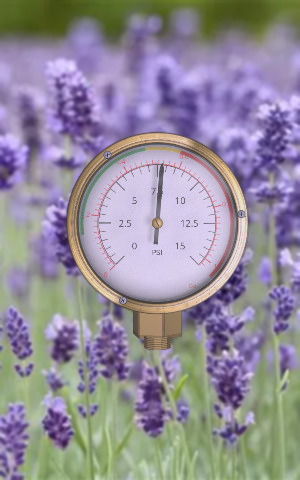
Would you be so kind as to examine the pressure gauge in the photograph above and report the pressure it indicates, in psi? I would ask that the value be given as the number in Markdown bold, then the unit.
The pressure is **7.75** psi
